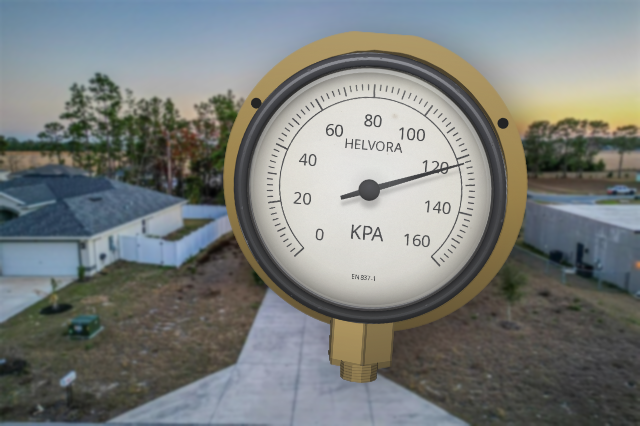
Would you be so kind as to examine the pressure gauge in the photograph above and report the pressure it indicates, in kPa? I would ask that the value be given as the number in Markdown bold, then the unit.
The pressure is **122** kPa
